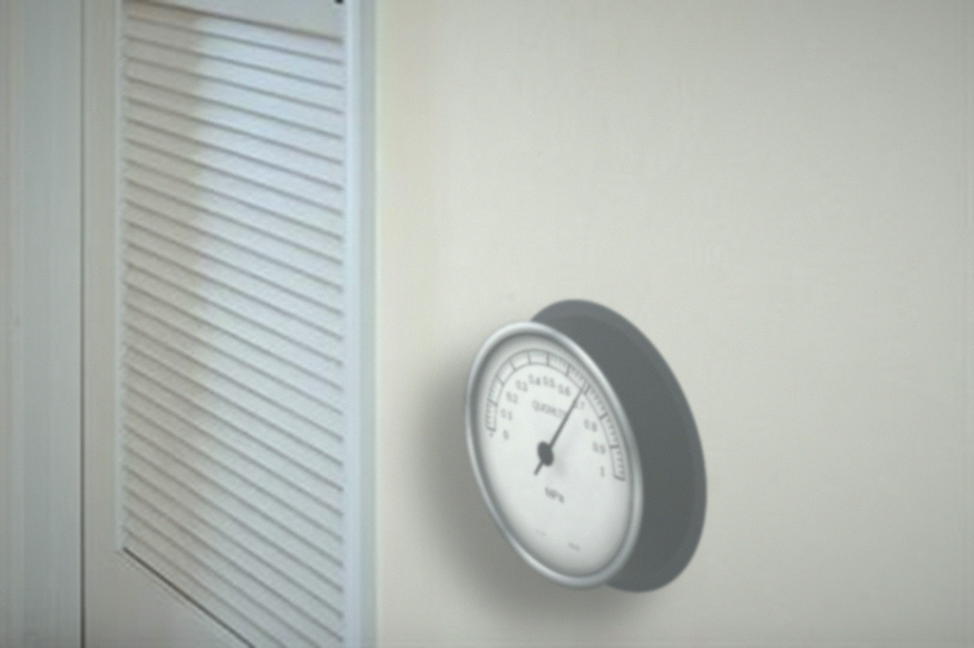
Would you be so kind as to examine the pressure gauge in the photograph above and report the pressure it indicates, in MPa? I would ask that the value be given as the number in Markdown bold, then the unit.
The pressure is **0.7** MPa
